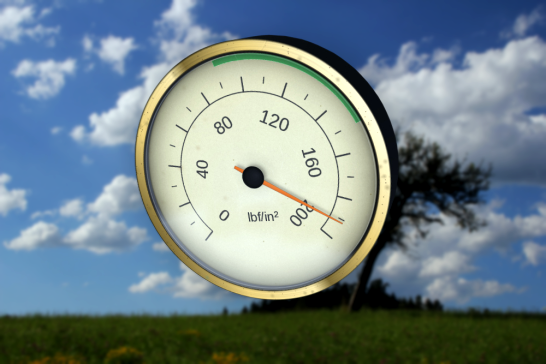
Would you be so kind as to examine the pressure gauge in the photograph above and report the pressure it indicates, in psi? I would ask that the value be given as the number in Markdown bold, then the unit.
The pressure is **190** psi
